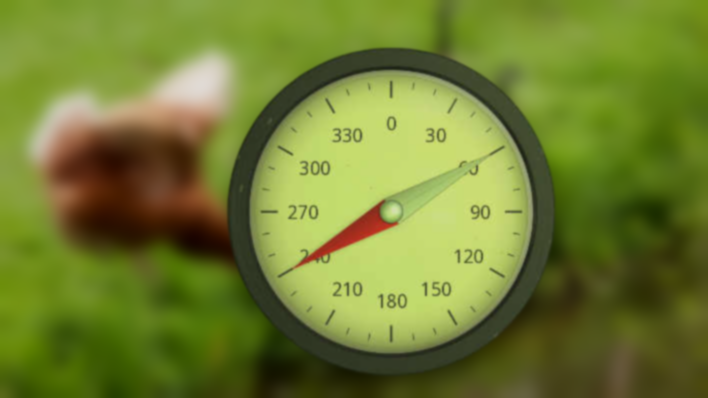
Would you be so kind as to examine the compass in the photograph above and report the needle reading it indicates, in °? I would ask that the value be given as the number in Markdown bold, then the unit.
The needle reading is **240** °
